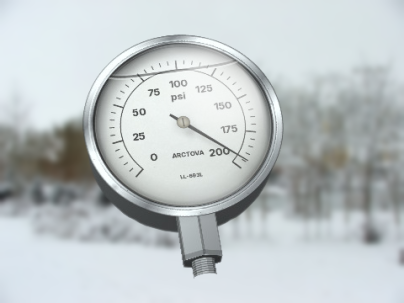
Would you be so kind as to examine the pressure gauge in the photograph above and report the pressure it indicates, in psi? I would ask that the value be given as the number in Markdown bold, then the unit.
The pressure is **195** psi
